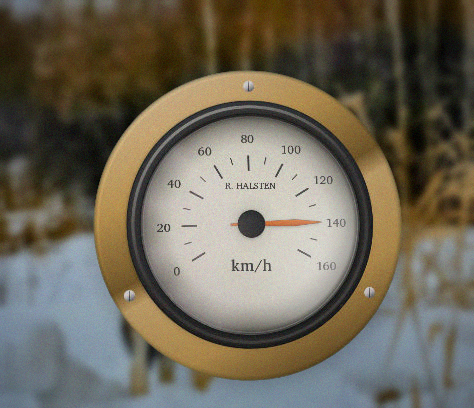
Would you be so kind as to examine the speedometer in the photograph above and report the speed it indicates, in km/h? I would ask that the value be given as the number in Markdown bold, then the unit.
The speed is **140** km/h
